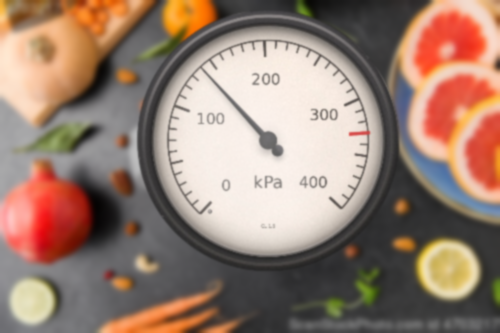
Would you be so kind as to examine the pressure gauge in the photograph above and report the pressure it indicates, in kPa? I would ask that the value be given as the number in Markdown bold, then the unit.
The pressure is **140** kPa
